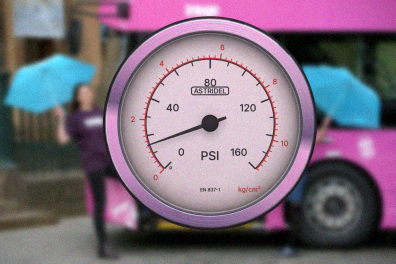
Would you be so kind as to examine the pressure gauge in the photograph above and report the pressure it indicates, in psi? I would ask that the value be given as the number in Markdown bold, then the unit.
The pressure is **15** psi
